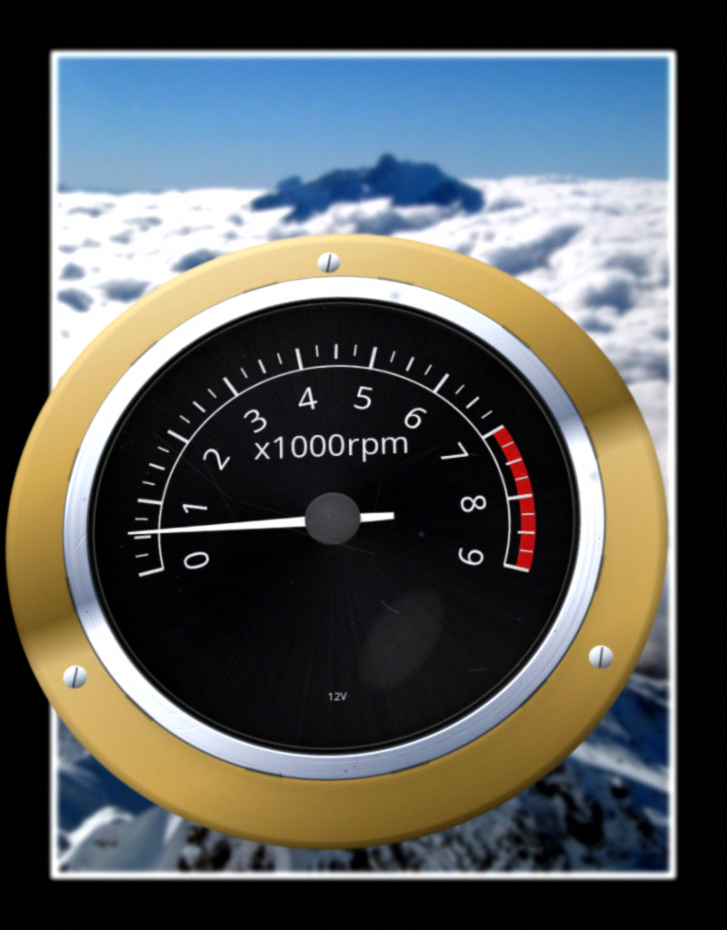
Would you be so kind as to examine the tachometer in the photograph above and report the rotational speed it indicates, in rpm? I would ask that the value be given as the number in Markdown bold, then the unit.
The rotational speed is **500** rpm
